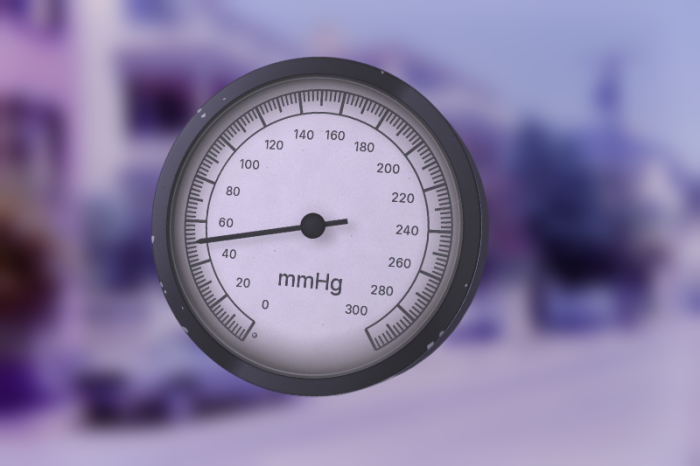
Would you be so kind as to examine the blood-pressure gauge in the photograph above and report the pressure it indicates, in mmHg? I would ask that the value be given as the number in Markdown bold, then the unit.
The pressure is **50** mmHg
